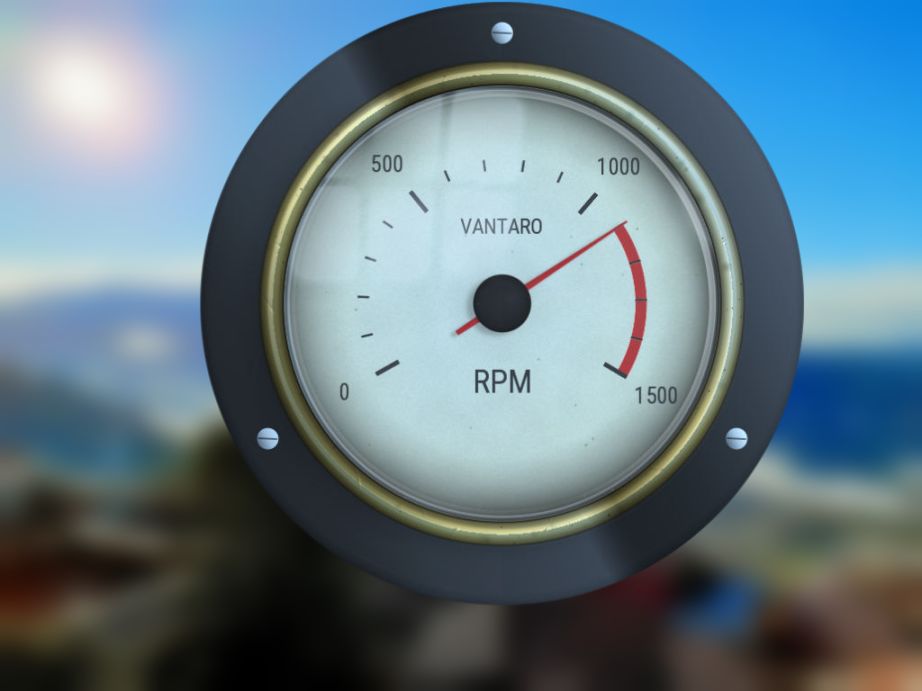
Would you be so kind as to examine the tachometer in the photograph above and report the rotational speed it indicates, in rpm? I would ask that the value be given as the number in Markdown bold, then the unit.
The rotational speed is **1100** rpm
